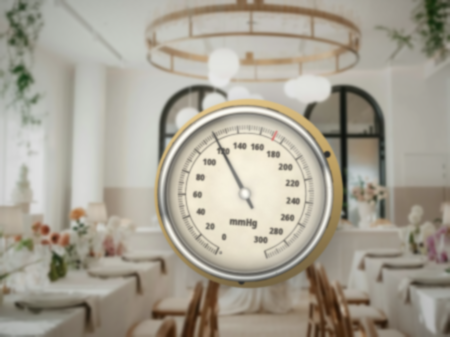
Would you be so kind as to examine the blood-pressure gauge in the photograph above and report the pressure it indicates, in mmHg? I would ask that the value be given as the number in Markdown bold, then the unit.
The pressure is **120** mmHg
